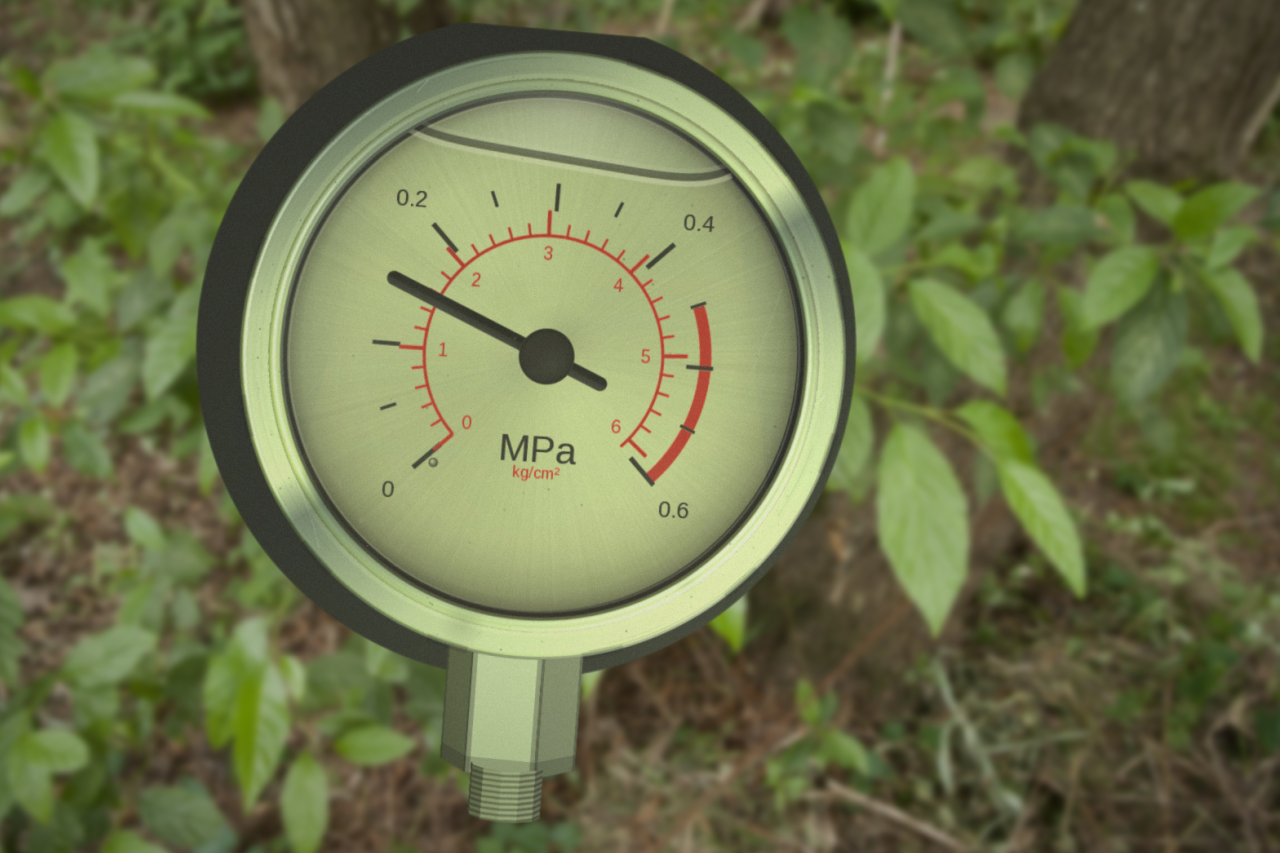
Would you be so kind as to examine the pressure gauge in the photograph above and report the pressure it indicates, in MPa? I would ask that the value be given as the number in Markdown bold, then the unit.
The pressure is **0.15** MPa
